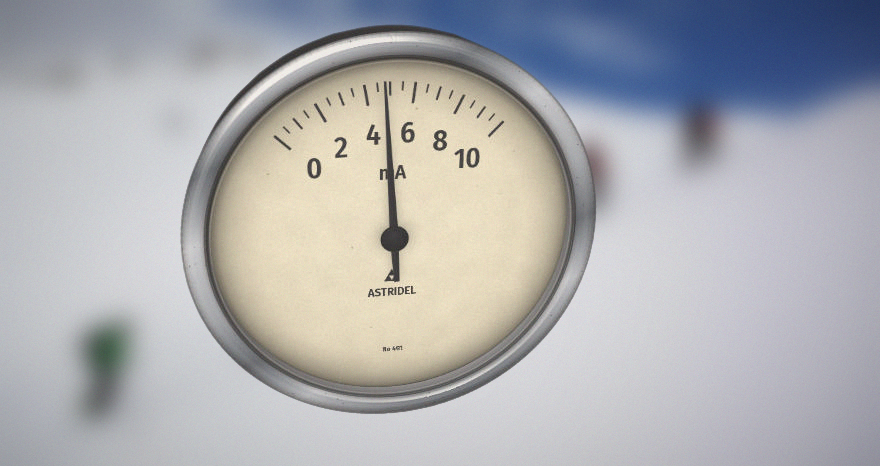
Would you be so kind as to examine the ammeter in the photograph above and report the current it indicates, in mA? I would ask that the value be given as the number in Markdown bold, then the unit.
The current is **4.75** mA
